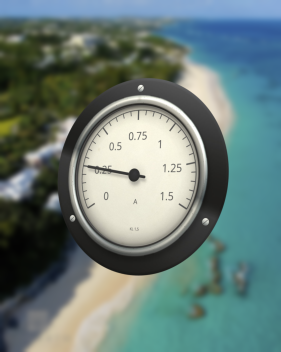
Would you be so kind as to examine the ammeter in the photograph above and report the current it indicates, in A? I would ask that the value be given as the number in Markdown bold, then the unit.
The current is **0.25** A
